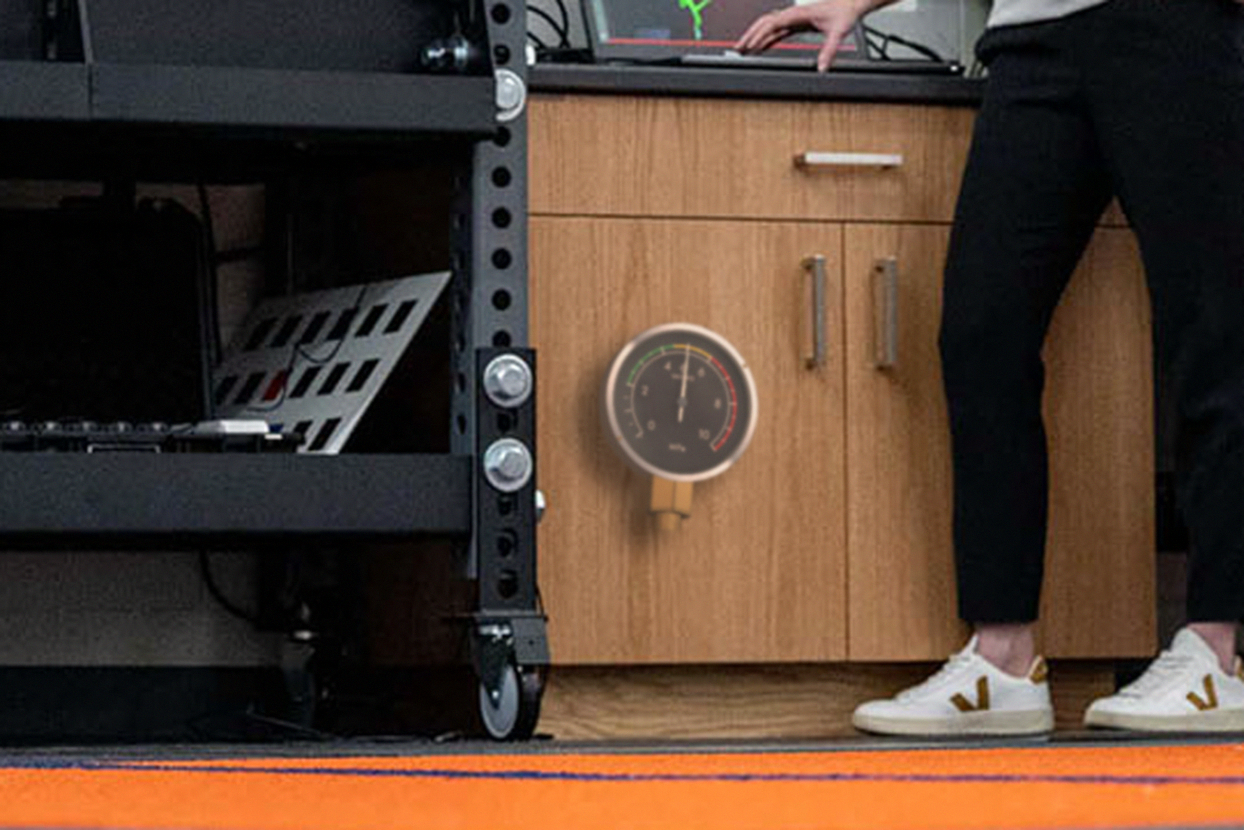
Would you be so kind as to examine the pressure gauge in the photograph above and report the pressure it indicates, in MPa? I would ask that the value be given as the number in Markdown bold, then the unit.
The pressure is **5** MPa
